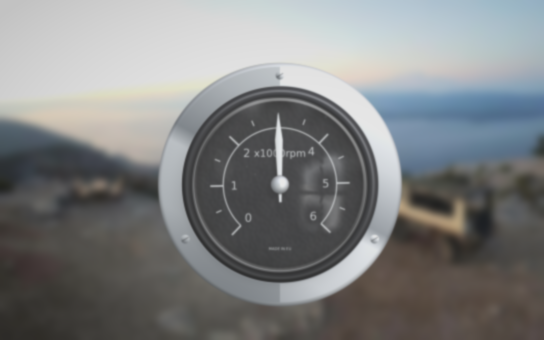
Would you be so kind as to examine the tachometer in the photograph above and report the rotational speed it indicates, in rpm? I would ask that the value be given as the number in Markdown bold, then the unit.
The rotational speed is **3000** rpm
